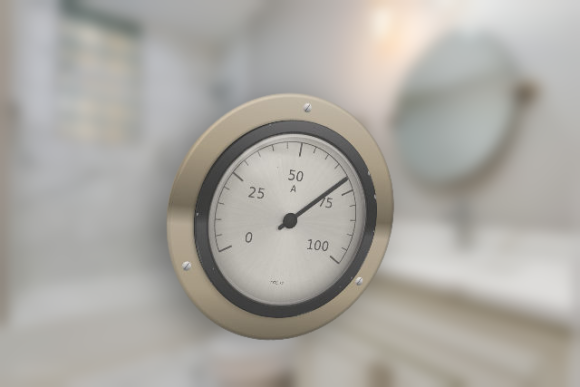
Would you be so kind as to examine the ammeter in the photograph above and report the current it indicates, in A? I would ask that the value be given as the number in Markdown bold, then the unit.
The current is **70** A
